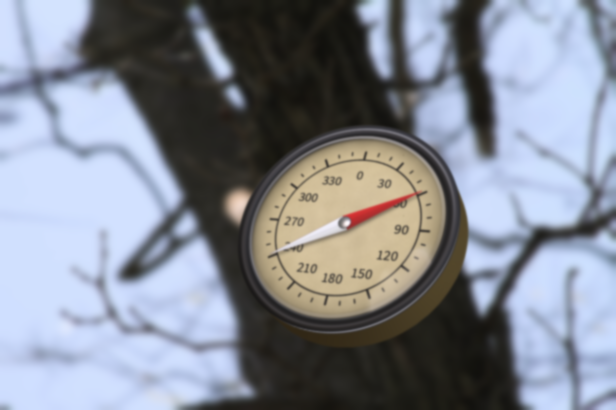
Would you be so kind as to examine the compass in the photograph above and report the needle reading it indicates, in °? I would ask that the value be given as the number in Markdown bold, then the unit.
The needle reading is **60** °
